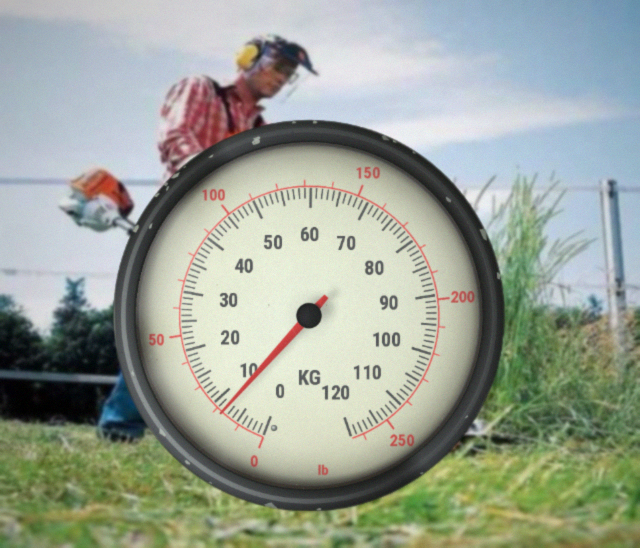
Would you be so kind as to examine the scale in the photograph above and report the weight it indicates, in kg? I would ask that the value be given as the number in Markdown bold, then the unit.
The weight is **8** kg
